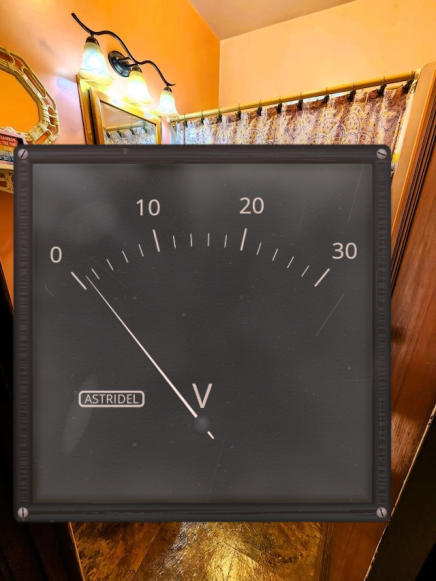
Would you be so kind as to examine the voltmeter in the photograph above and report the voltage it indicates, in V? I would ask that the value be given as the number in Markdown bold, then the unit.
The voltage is **1** V
